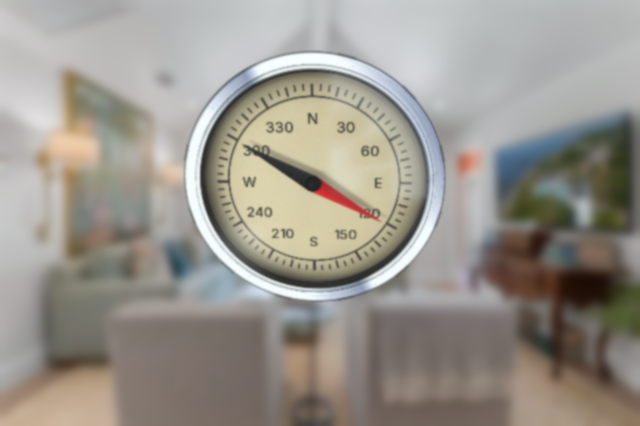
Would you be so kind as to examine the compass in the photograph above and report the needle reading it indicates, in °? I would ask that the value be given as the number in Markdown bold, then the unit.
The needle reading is **120** °
